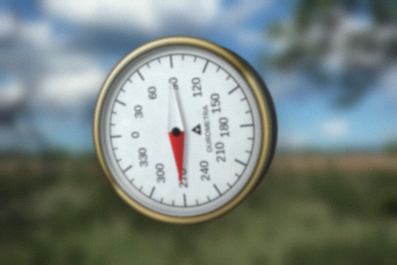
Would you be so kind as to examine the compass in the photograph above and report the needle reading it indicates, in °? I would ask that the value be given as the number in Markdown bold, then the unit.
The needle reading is **270** °
